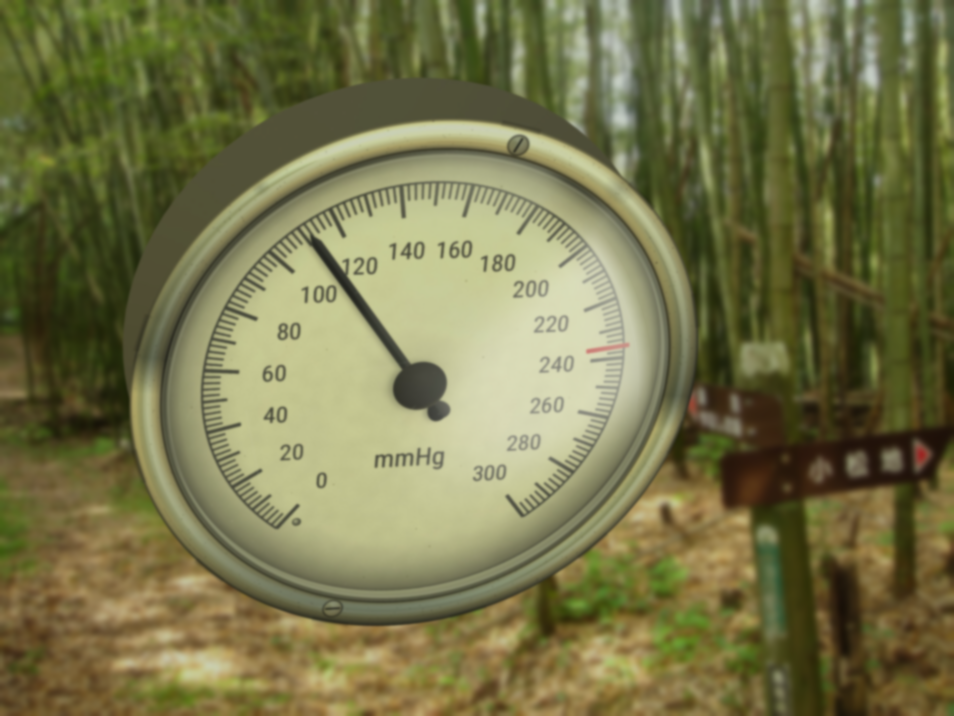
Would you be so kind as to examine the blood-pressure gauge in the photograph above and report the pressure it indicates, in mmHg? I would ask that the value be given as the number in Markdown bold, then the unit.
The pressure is **112** mmHg
